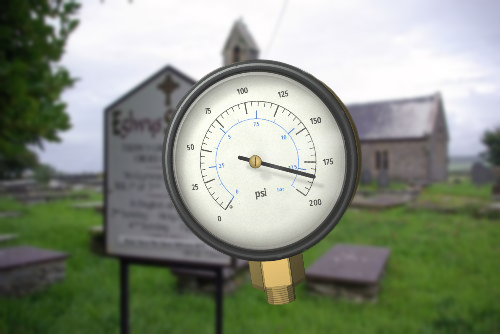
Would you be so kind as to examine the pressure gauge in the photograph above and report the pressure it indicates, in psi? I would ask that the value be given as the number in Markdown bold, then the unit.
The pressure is **185** psi
